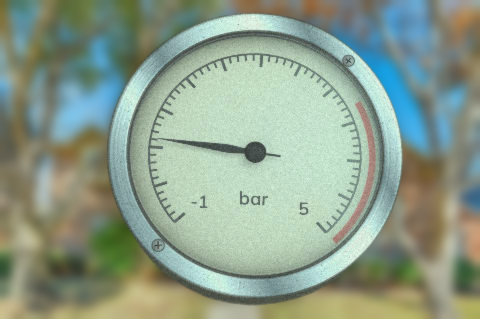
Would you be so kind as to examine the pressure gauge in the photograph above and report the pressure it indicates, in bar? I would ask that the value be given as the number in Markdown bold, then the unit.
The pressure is **0.1** bar
